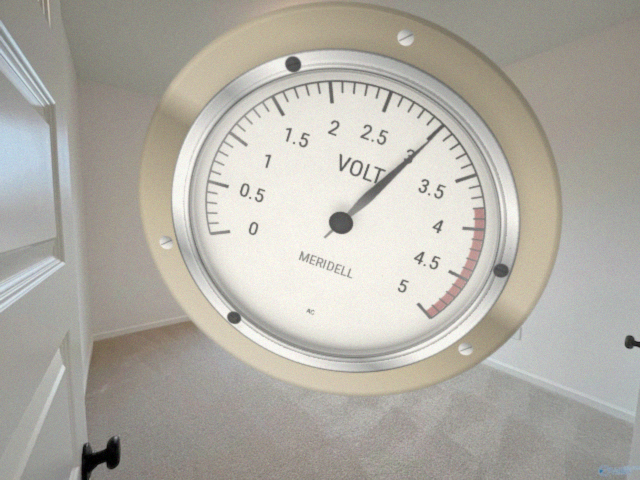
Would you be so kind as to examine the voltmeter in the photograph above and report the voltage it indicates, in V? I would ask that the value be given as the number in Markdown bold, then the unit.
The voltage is **3** V
